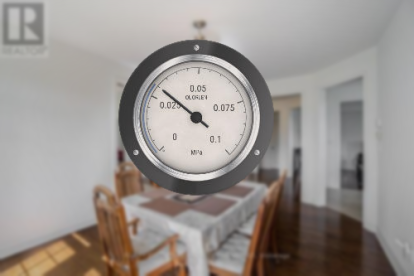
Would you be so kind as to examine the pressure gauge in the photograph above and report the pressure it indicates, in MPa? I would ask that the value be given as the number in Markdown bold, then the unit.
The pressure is **0.03** MPa
